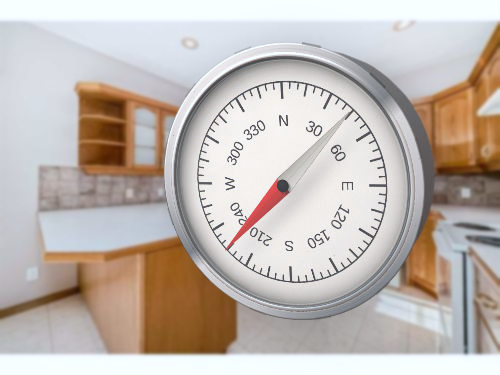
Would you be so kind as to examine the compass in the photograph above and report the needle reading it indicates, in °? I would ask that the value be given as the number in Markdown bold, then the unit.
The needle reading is **225** °
